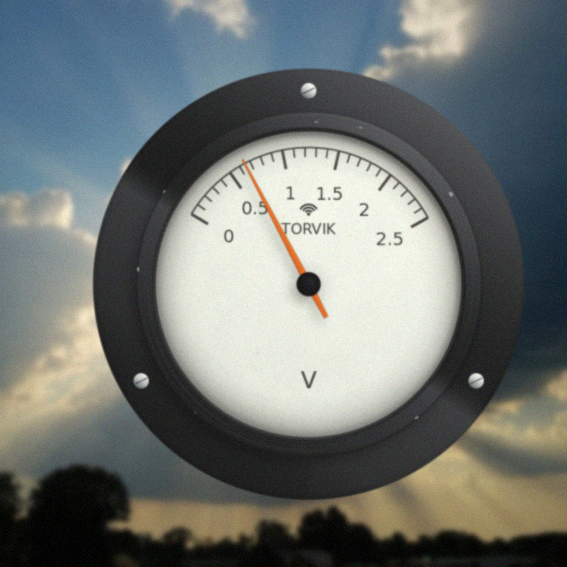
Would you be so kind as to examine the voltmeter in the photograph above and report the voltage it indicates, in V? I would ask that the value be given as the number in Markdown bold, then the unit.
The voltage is **0.65** V
